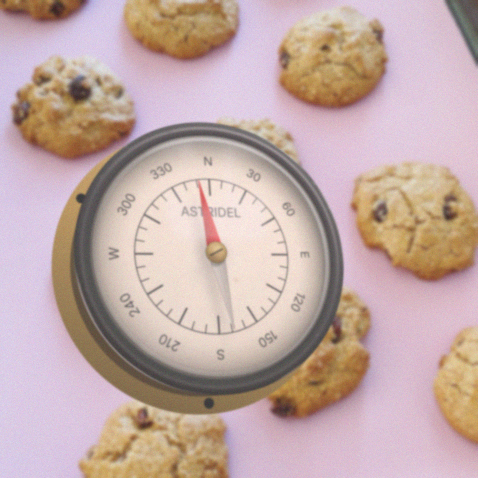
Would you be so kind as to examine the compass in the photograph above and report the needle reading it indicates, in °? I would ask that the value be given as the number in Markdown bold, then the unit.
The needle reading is **350** °
